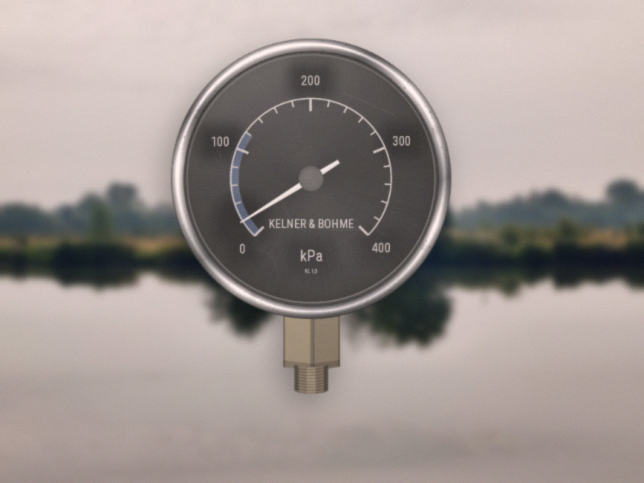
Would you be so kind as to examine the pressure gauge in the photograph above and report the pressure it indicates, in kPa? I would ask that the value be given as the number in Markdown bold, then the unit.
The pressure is **20** kPa
